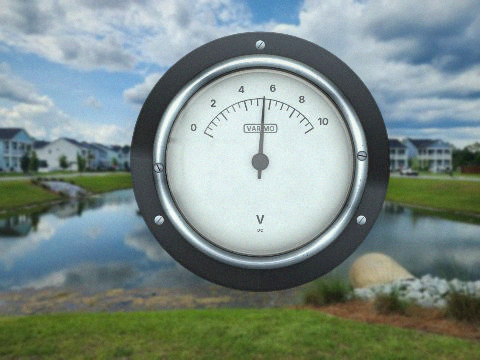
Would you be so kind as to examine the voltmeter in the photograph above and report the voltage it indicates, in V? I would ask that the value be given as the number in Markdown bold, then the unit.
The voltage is **5.5** V
